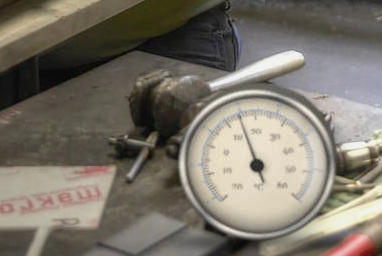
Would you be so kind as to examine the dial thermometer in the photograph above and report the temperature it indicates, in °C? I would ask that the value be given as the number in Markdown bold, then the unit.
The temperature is **15** °C
